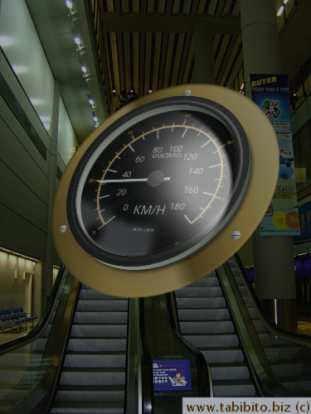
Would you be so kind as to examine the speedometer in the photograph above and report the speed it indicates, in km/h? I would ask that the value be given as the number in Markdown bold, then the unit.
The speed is **30** km/h
